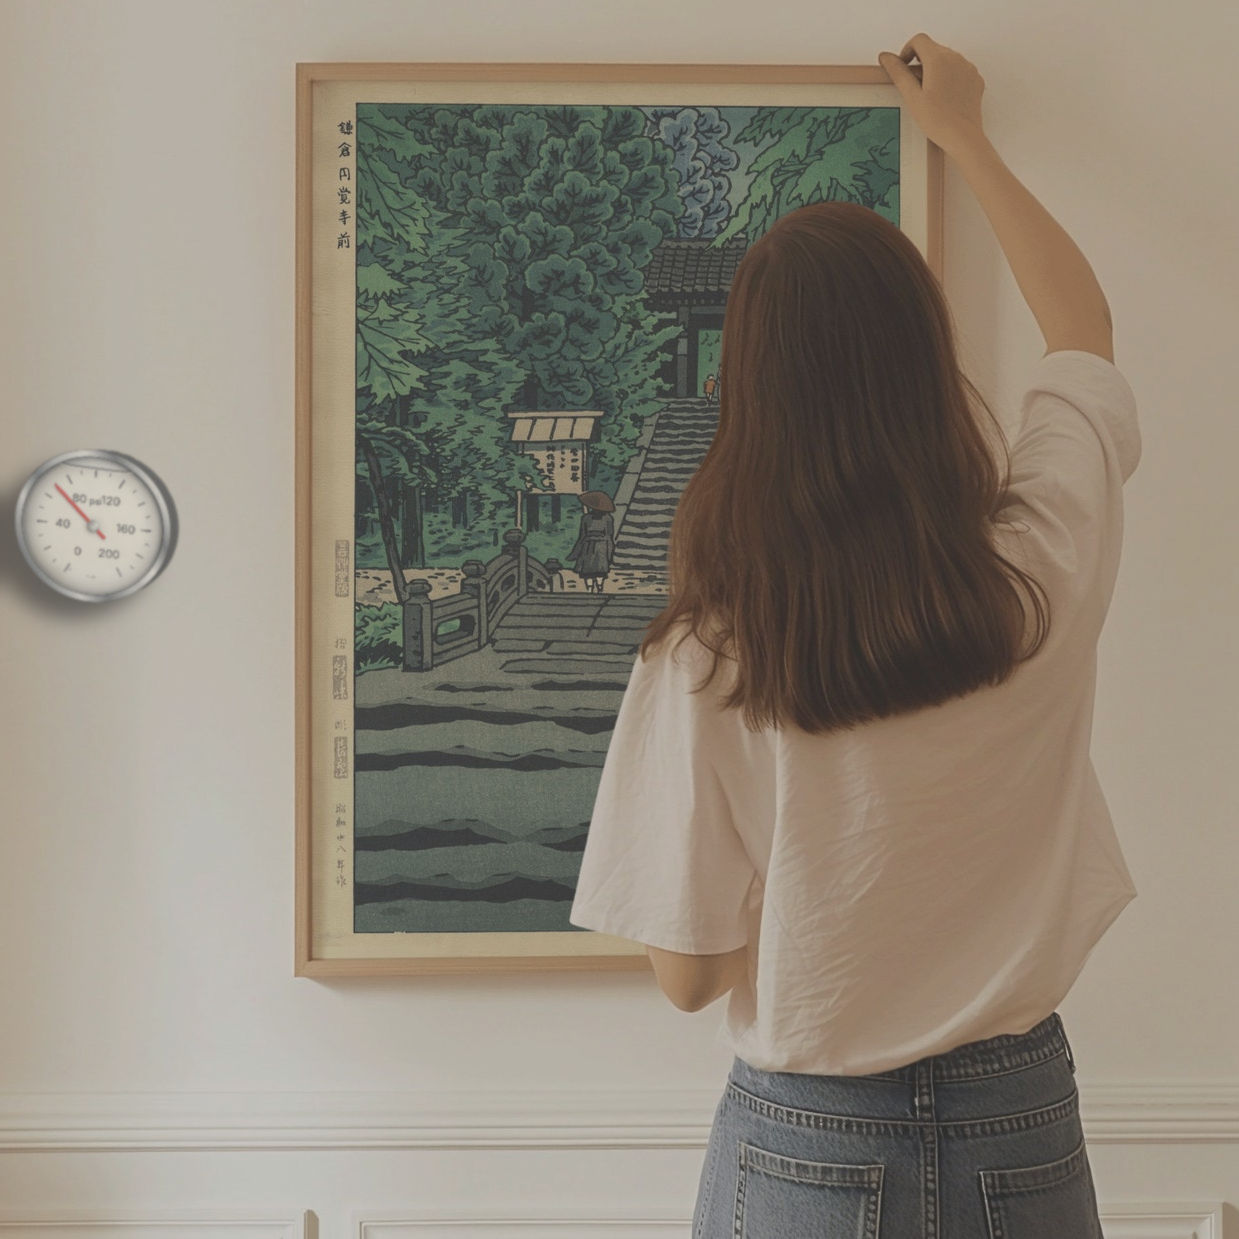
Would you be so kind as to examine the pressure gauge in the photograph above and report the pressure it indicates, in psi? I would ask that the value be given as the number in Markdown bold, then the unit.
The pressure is **70** psi
